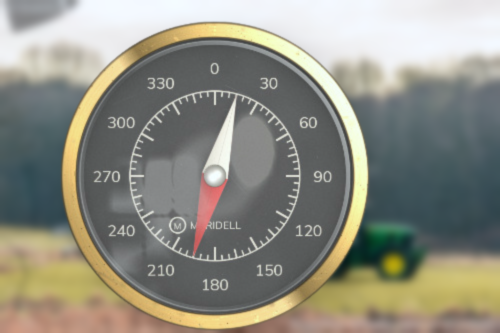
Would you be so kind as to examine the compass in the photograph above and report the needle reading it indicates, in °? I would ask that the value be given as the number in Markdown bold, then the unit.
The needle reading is **195** °
